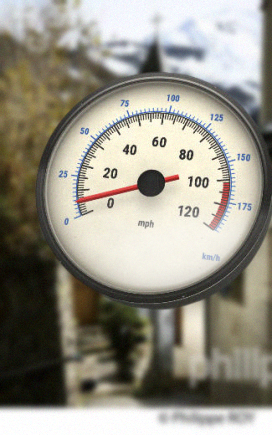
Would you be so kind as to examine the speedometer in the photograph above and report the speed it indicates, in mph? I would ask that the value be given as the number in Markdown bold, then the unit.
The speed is **5** mph
